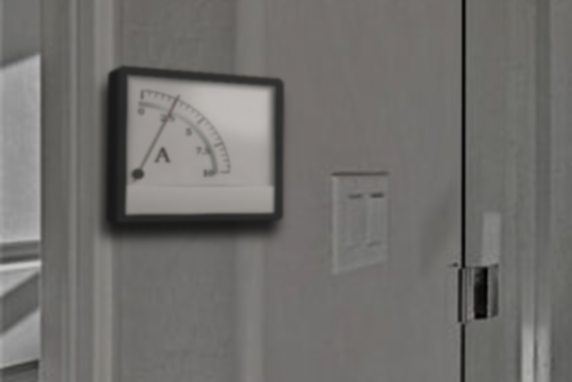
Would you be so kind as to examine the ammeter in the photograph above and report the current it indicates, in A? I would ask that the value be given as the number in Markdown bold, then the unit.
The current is **2.5** A
